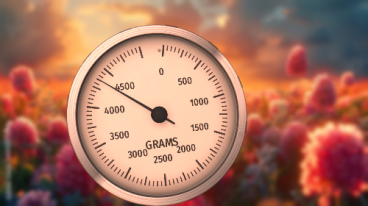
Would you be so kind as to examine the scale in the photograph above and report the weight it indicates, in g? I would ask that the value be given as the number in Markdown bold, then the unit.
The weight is **4350** g
